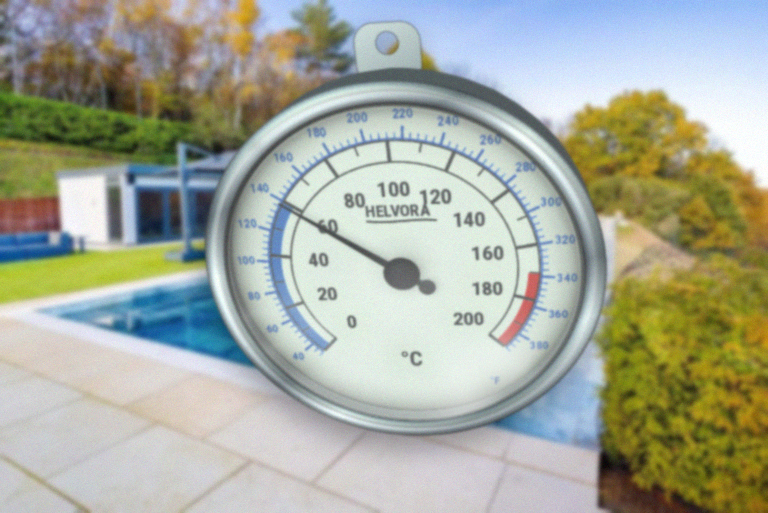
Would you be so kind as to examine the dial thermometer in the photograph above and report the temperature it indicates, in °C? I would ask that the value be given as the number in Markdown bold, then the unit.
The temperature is **60** °C
